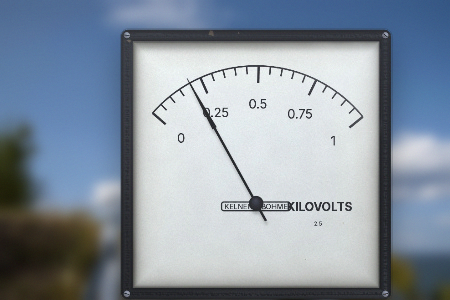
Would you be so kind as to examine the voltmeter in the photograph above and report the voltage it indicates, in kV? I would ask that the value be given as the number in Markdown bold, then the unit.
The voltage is **0.2** kV
